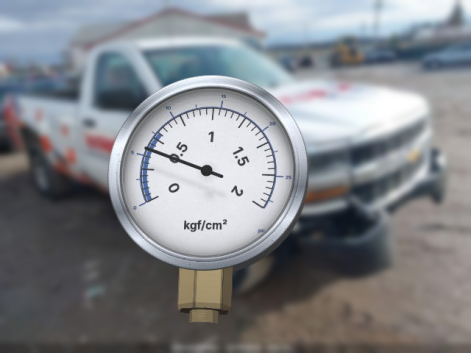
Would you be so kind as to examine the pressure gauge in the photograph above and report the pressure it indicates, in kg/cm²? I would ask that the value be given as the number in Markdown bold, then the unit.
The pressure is **0.4** kg/cm²
